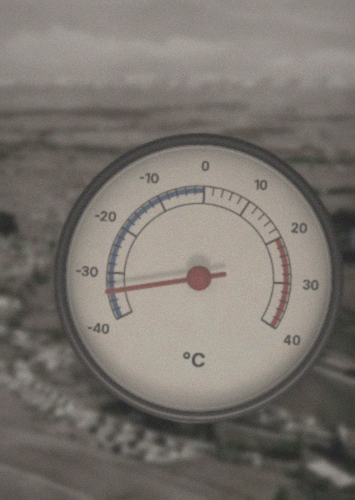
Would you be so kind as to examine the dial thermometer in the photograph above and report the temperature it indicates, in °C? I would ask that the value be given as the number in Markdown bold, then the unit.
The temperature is **-34** °C
